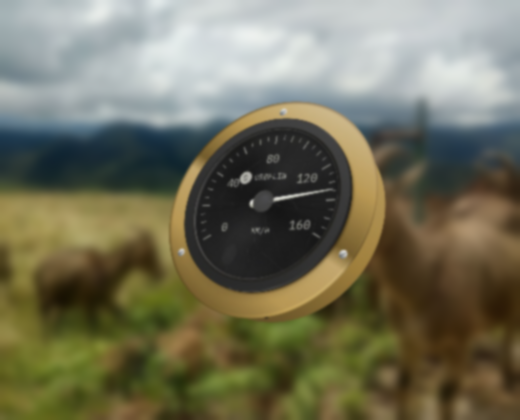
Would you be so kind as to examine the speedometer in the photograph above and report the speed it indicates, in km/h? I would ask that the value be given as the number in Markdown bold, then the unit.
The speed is **135** km/h
